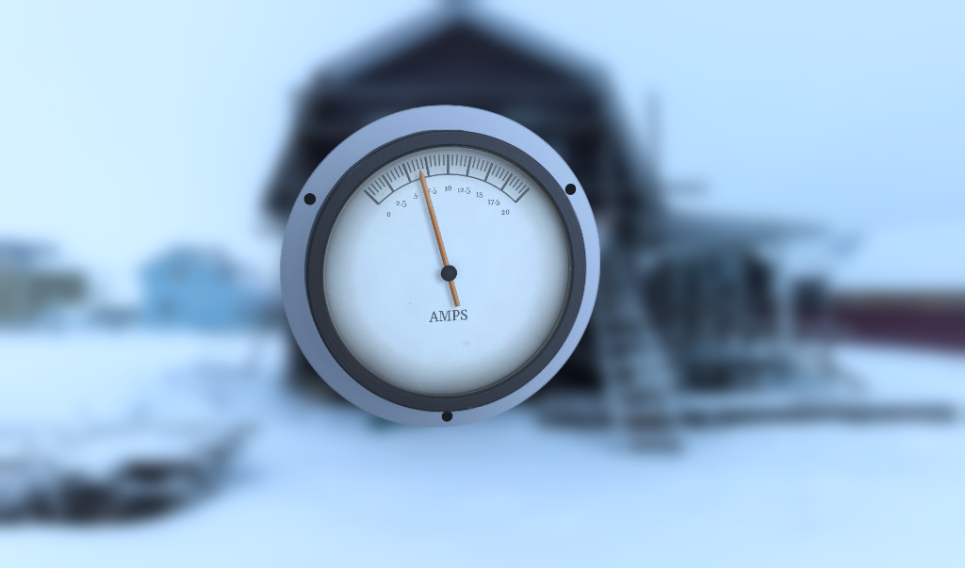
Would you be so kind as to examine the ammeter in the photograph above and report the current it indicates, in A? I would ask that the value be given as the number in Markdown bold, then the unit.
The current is **6.5** A
